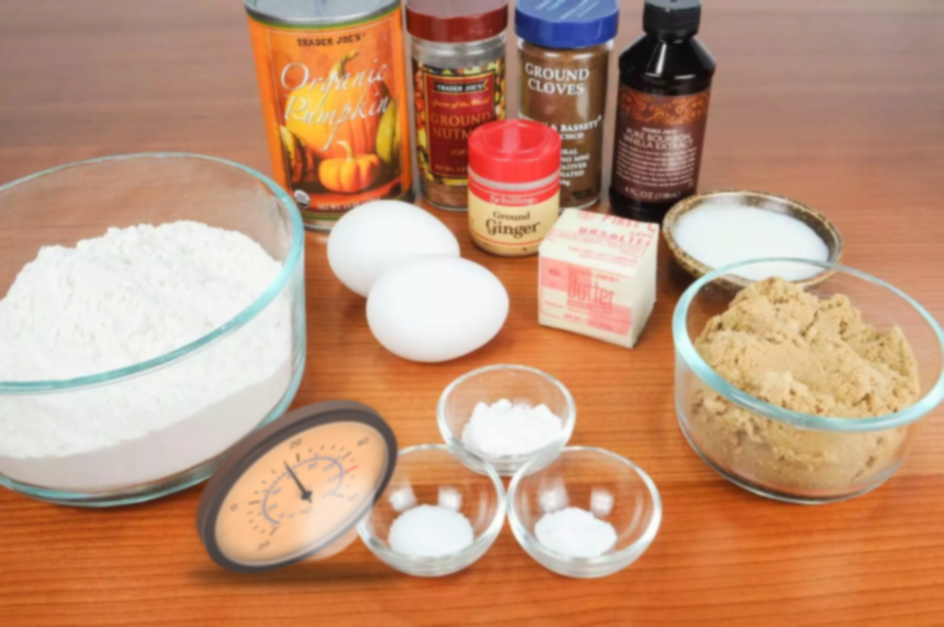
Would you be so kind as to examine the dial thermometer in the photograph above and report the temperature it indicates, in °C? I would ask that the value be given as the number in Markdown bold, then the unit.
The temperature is **16** °C
